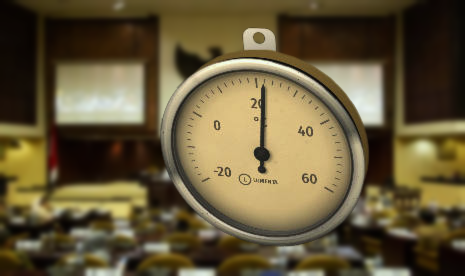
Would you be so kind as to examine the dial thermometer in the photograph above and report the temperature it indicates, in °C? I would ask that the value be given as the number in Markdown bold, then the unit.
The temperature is **22** °C
